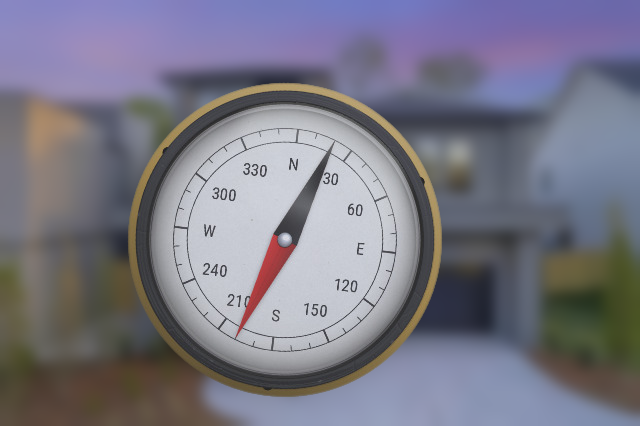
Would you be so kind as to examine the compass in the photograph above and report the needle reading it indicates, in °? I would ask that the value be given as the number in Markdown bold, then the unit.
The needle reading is **200** °
